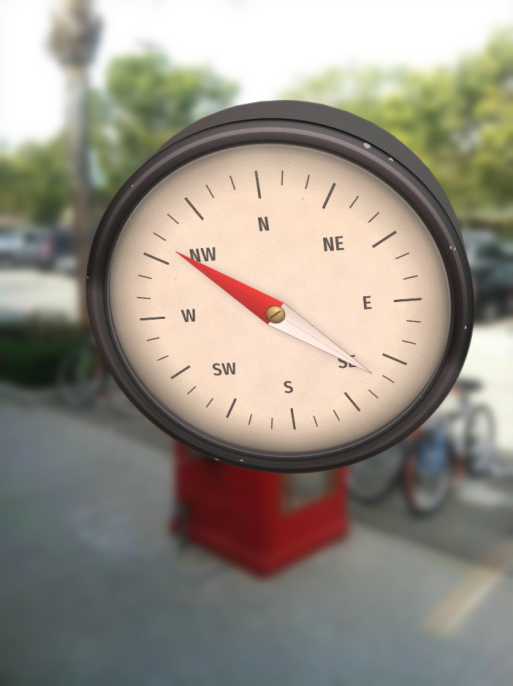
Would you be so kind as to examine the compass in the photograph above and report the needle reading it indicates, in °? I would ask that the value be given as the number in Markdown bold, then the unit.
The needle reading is **310** °
